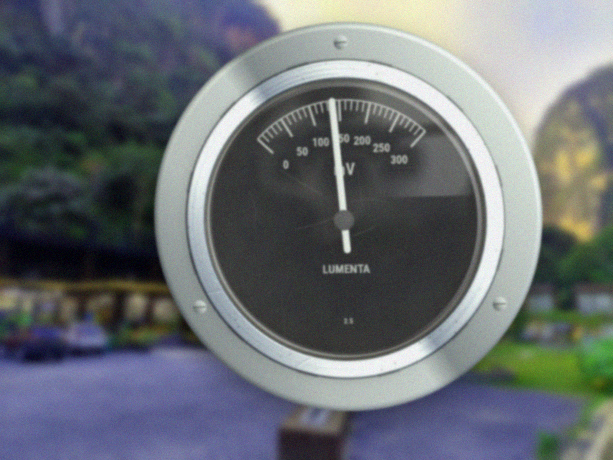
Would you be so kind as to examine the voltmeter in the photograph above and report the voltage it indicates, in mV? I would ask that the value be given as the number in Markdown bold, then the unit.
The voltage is **140** mV
